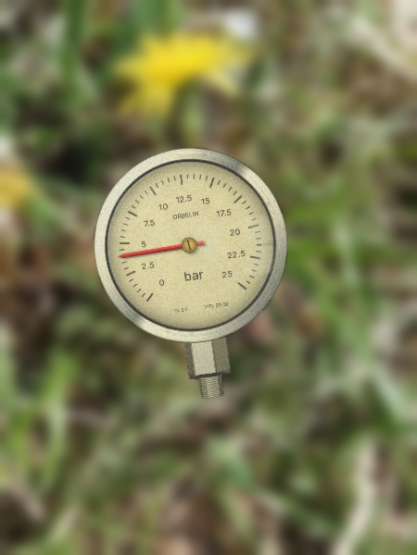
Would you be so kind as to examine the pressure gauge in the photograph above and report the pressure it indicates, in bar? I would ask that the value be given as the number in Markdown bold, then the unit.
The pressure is **4** bar
